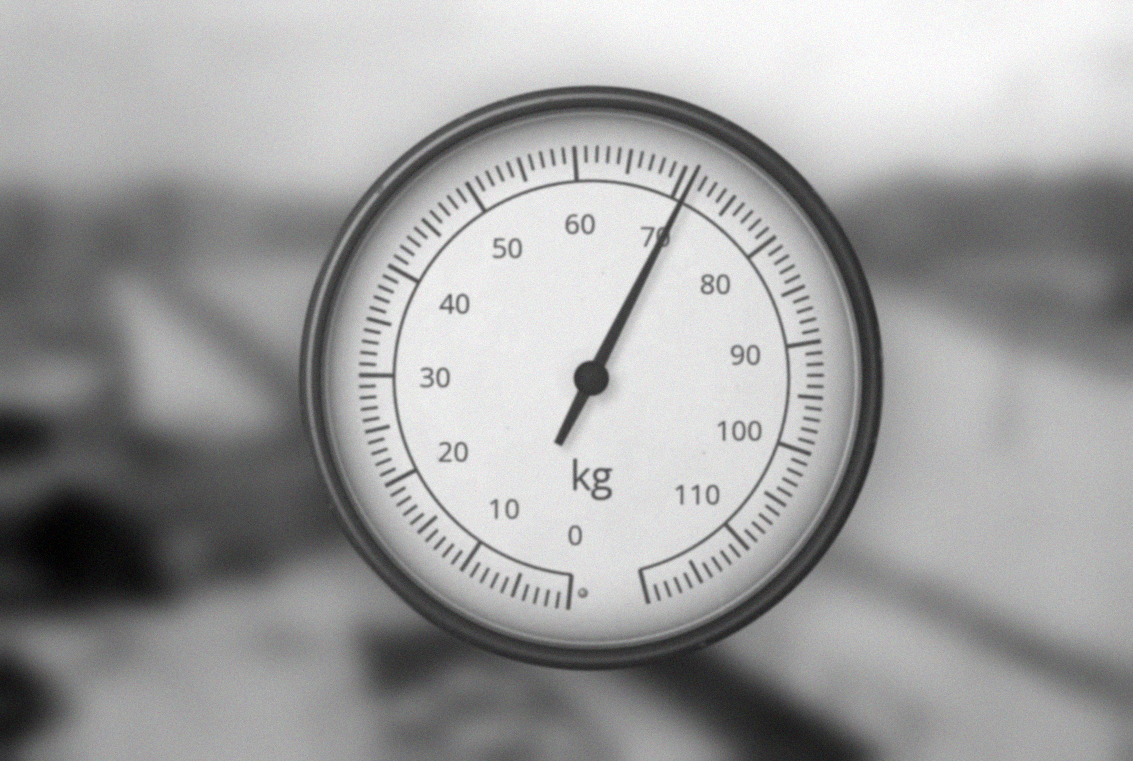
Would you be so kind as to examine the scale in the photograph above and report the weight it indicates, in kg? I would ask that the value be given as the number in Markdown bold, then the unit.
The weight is **71** kg
